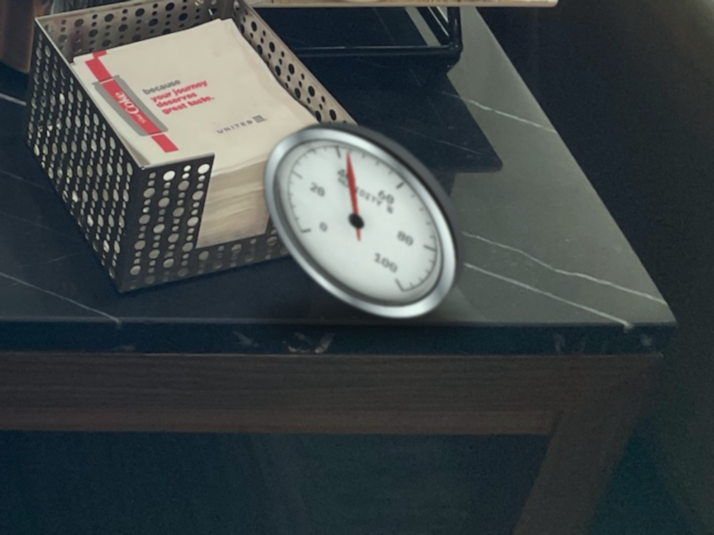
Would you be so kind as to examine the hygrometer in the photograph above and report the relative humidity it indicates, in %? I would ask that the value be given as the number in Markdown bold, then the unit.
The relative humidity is **44** %
